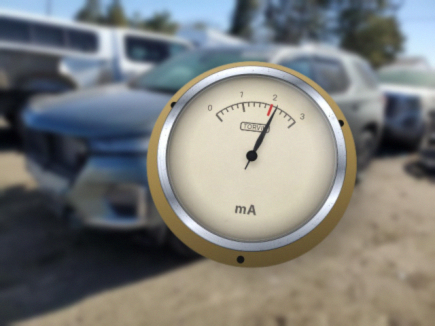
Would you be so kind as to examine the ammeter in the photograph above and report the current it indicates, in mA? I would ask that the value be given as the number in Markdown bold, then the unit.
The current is **2.2** mA
